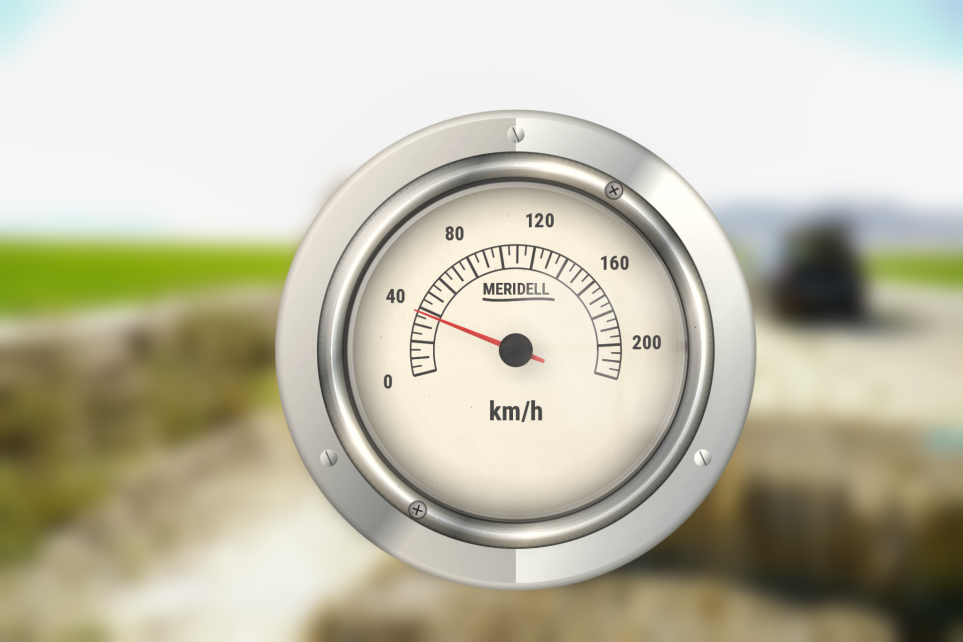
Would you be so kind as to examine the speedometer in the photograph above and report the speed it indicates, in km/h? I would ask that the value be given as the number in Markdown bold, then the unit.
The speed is **37.5** km/h
